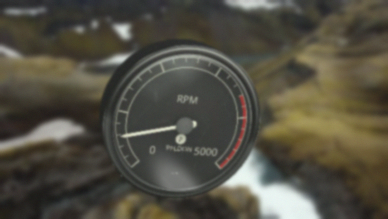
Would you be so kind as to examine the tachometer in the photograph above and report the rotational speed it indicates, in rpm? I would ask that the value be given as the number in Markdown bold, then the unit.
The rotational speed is **600** rpm
